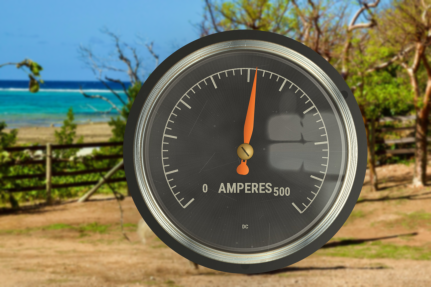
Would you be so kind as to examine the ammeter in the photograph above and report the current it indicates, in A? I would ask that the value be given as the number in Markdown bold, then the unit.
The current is **260** A
